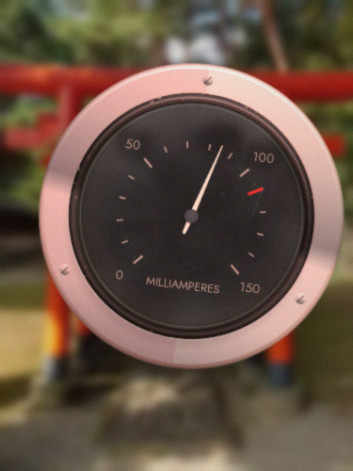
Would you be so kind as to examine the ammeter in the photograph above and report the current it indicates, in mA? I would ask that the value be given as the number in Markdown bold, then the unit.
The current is **85** mA
